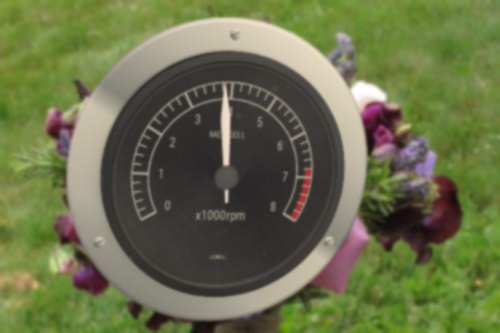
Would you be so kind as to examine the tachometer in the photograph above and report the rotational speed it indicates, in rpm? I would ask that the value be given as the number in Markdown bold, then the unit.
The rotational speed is **3800** rpm
